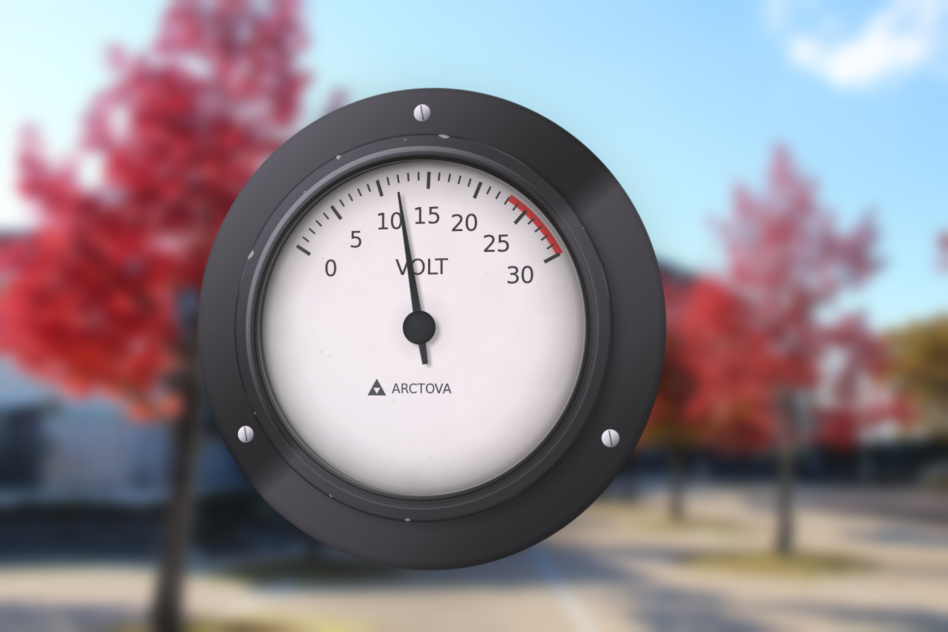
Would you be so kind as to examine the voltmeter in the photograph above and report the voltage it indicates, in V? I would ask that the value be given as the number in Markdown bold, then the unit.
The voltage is **12** V
